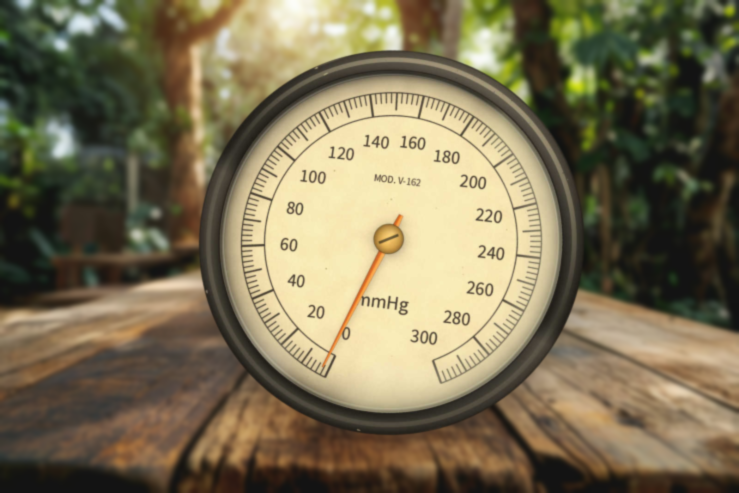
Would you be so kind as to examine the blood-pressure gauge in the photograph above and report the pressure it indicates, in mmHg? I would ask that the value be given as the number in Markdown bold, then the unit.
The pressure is **2** mmHg
